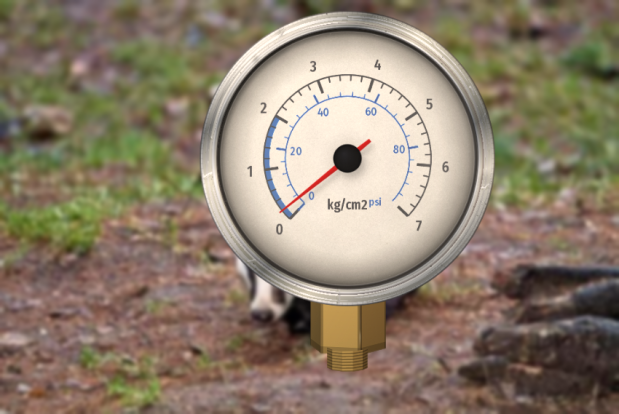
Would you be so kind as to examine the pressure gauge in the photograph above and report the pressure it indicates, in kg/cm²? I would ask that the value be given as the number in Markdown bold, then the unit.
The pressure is **0.2** kg/cm²
